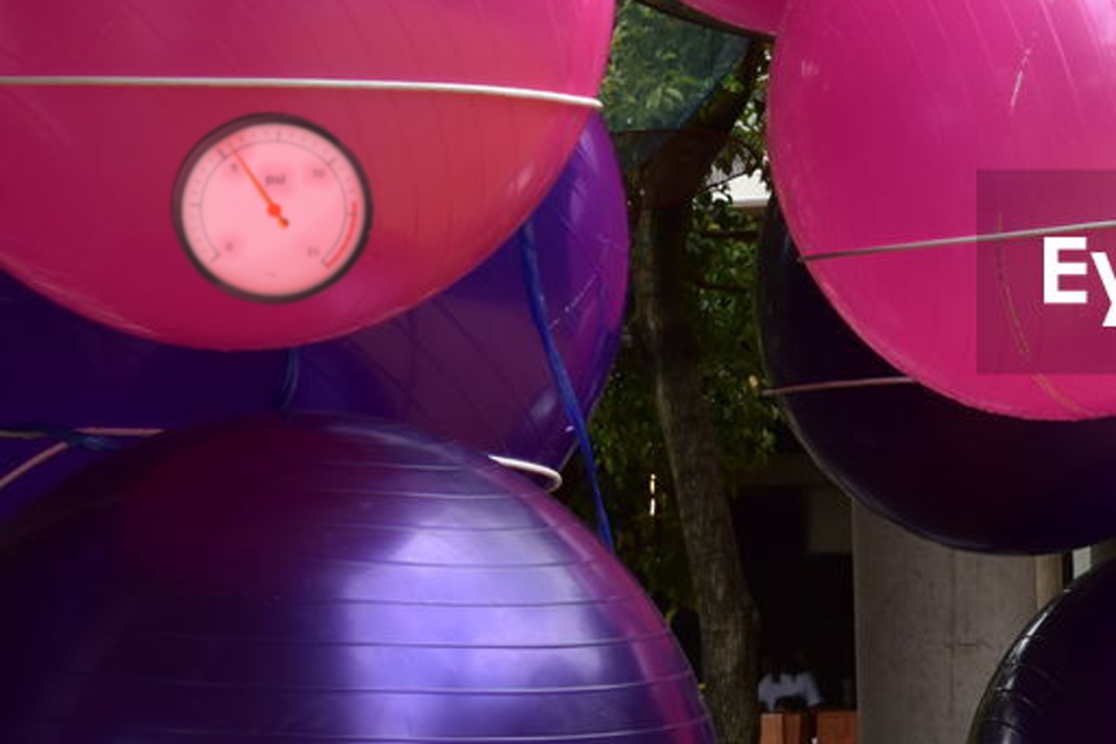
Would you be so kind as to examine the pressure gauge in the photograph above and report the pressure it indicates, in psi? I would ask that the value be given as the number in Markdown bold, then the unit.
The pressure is **5.5** psi
